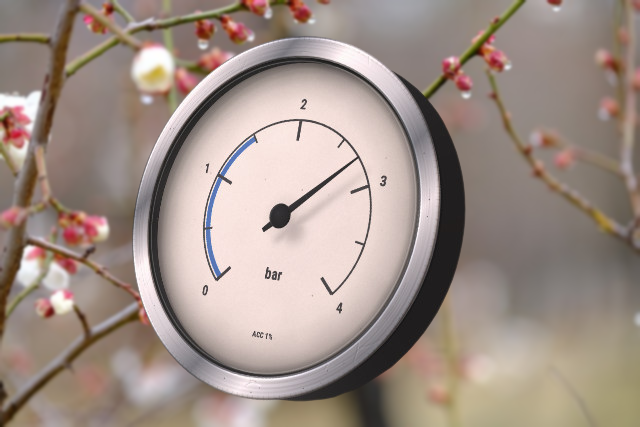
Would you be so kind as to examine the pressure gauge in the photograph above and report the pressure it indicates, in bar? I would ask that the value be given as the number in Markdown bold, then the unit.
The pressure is **2.75** bar
